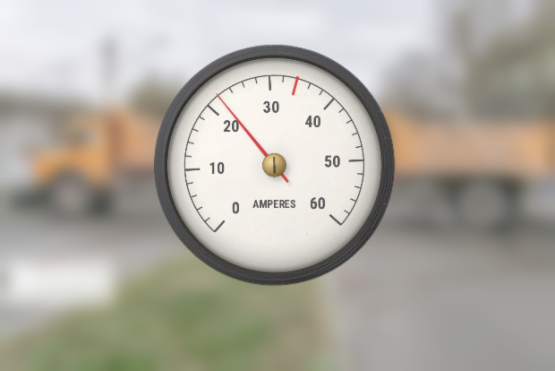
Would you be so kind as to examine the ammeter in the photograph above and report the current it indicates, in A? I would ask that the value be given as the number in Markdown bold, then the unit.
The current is **22** A
